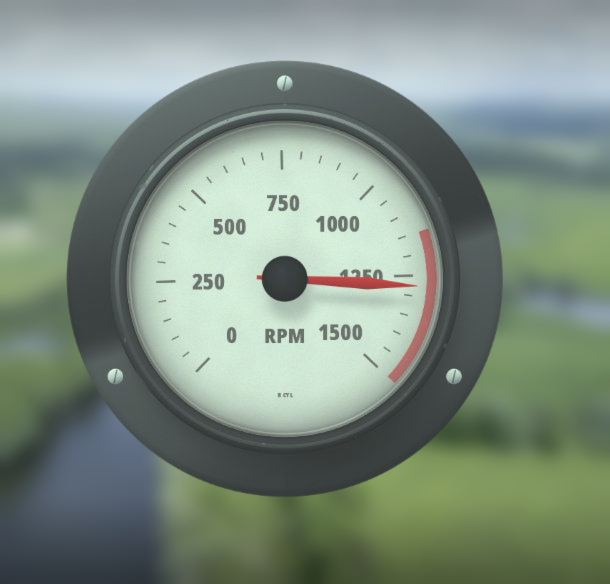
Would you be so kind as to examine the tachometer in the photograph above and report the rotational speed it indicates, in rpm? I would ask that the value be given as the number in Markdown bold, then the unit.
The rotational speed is **1275** rpm
